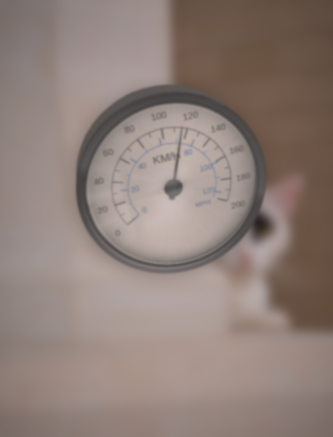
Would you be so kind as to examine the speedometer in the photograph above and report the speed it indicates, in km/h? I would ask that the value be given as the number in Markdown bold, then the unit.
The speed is **115** km/h
